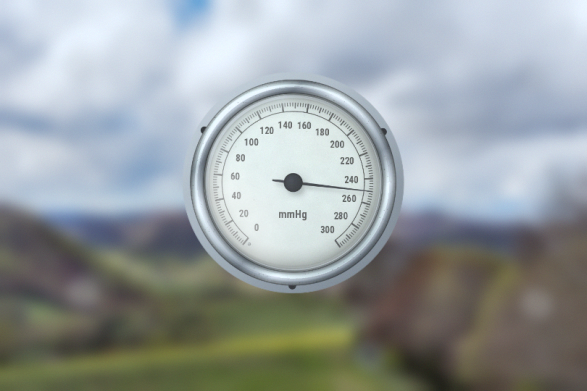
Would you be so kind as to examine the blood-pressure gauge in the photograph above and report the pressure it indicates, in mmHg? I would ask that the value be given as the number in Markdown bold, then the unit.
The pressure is **250** mmHg
